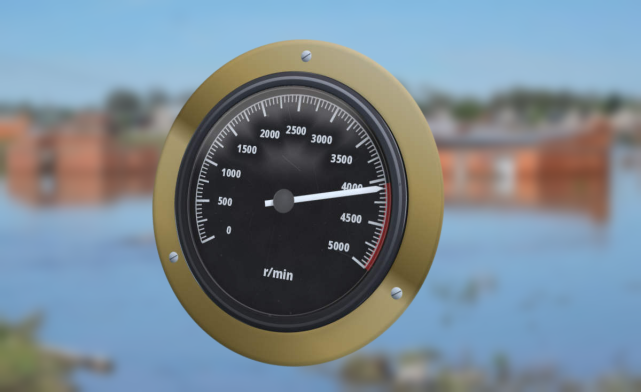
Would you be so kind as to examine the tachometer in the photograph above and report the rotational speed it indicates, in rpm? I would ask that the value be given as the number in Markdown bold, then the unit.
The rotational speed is **4100** rpm
